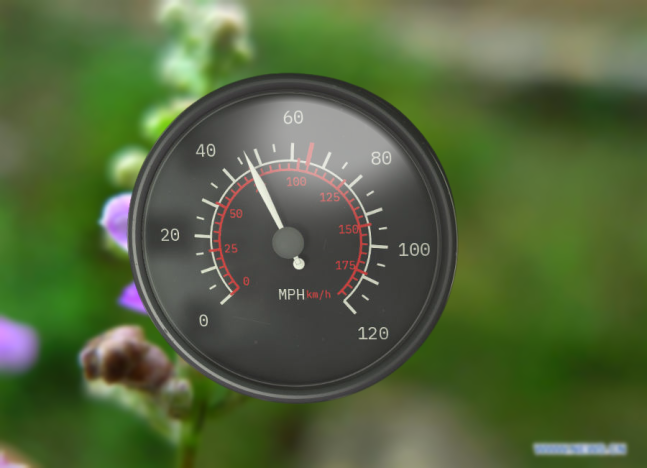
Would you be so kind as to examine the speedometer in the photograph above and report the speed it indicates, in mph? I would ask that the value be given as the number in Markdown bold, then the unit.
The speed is **47.5** mph
